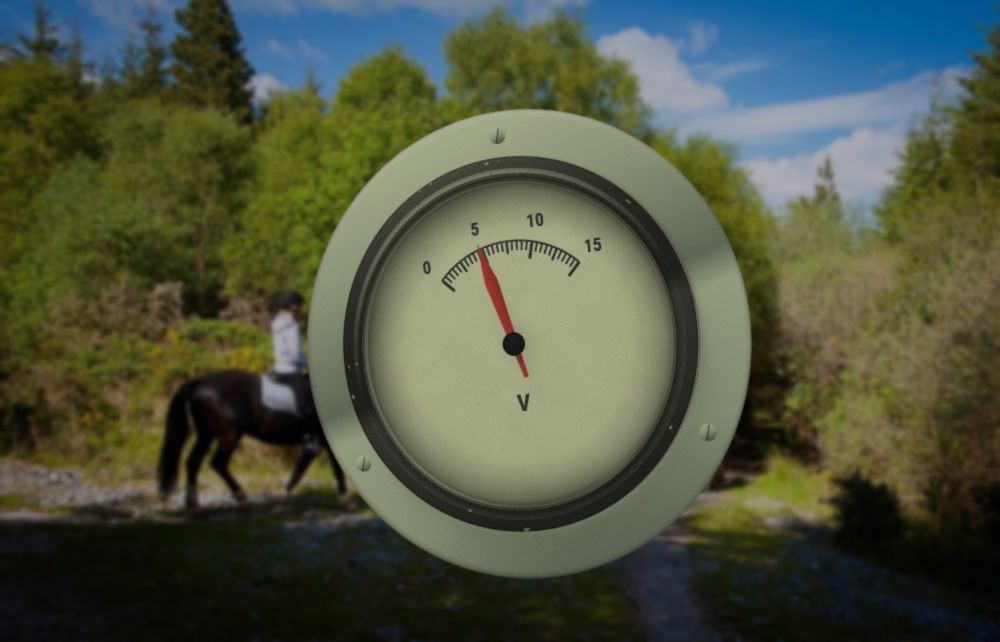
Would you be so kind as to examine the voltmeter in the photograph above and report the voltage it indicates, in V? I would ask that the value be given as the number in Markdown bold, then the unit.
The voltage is **5** V
